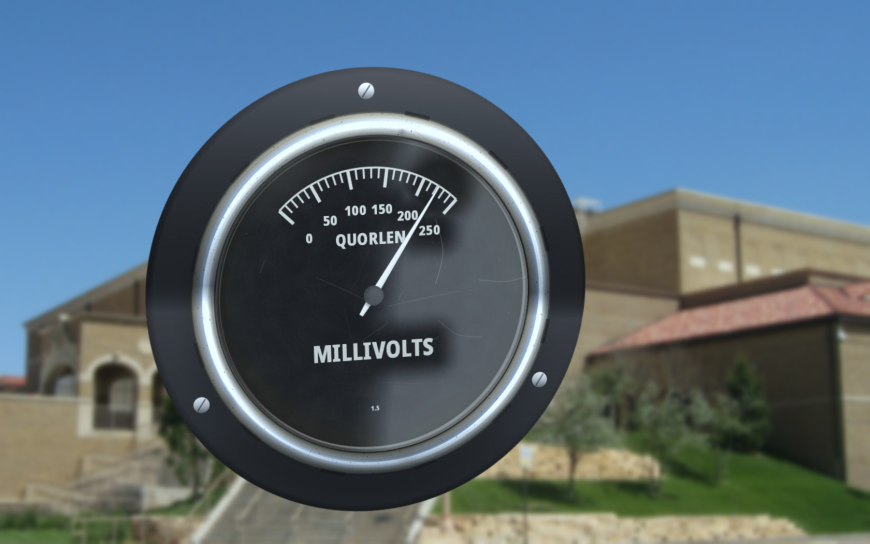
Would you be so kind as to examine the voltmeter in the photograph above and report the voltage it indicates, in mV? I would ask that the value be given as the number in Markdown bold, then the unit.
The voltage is **220** mV
